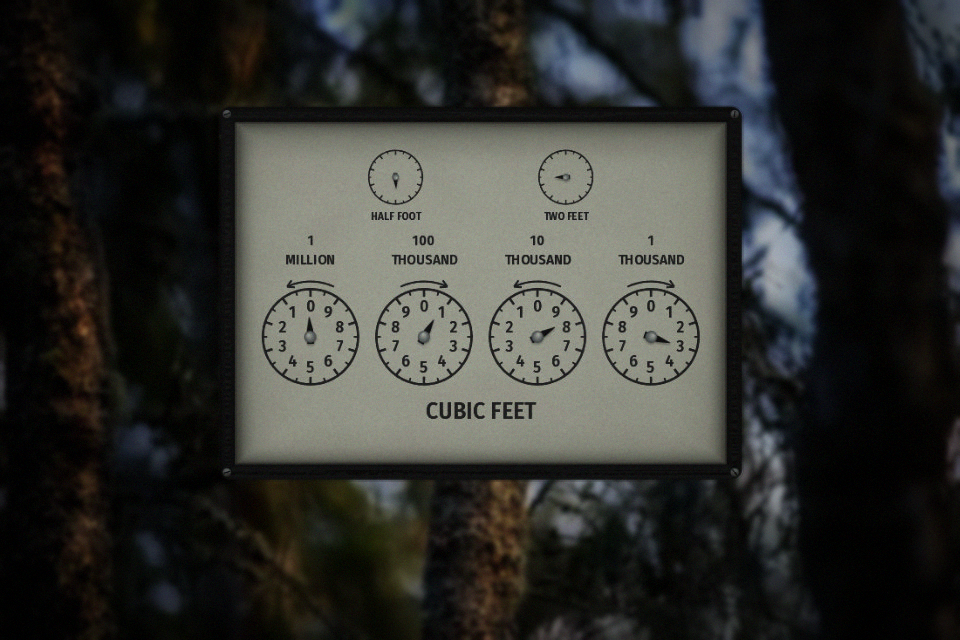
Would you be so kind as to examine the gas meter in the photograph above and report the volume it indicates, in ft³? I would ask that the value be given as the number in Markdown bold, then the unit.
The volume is **8300** ft³
